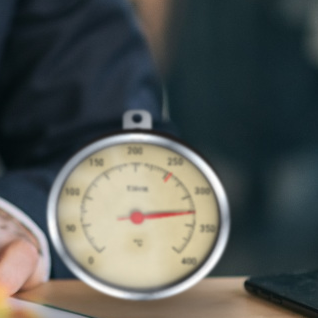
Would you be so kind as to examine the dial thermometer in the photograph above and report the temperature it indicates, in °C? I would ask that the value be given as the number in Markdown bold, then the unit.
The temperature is **325** °C
